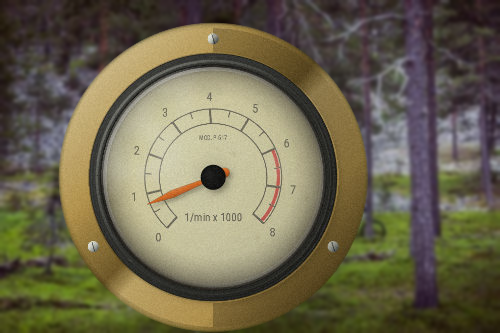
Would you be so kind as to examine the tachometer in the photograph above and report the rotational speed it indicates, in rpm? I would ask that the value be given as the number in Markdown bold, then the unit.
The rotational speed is **750** rpm
